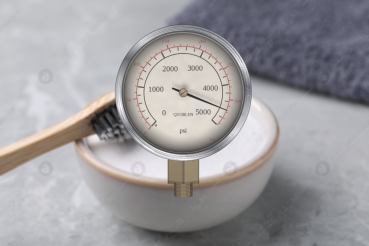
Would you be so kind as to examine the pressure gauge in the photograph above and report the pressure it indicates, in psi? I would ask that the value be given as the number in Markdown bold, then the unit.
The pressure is **4600** psi
